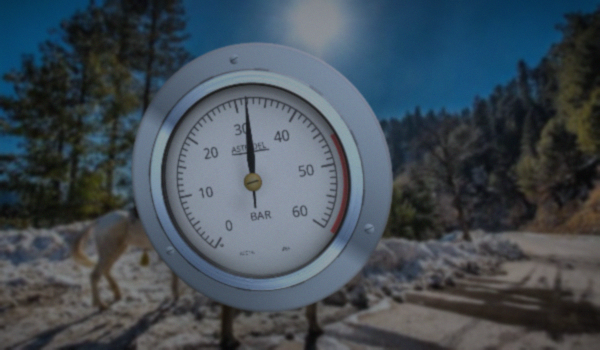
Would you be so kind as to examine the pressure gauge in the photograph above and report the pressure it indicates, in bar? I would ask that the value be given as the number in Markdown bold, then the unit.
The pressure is **32** bar
